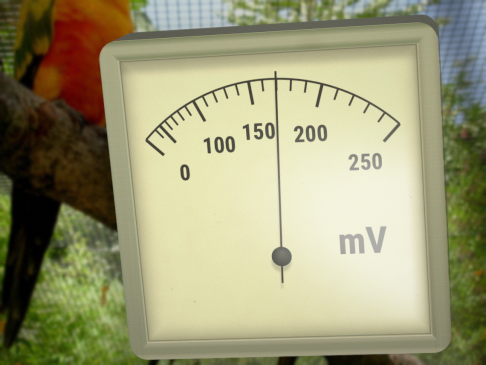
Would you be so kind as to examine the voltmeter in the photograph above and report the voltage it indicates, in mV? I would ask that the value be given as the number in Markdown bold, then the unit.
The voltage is **170** mV
